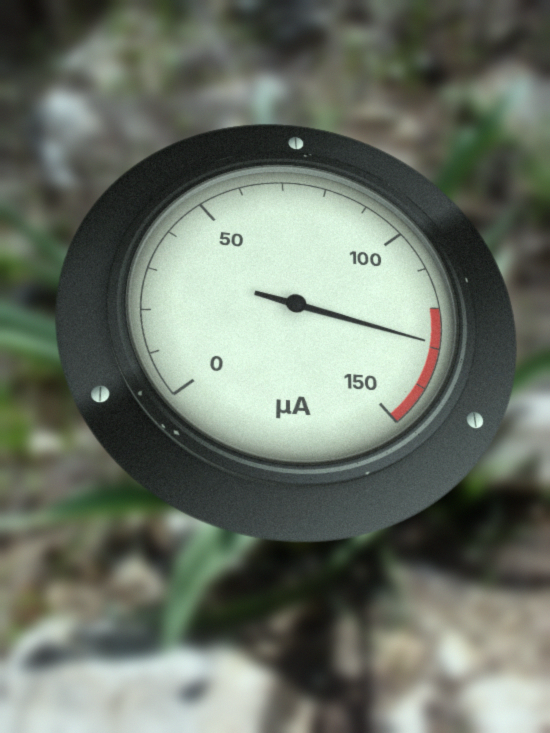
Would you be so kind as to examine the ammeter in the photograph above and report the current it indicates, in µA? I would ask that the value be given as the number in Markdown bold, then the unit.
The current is **130** µA
